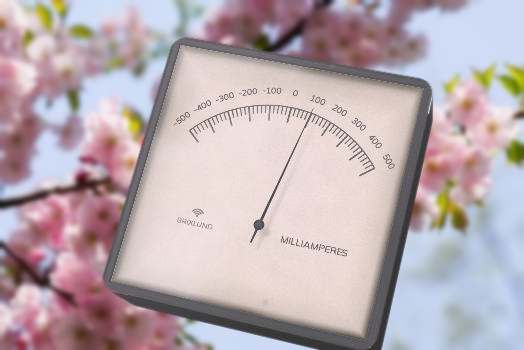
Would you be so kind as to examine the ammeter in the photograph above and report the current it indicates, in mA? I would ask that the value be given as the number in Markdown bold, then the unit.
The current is **100** mA
